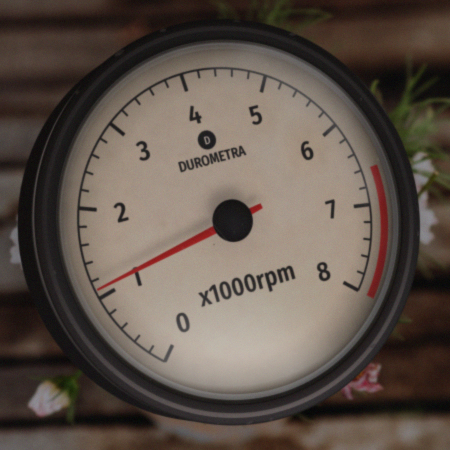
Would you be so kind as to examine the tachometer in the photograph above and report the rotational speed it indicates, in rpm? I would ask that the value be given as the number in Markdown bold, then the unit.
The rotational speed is **1100** rpm
